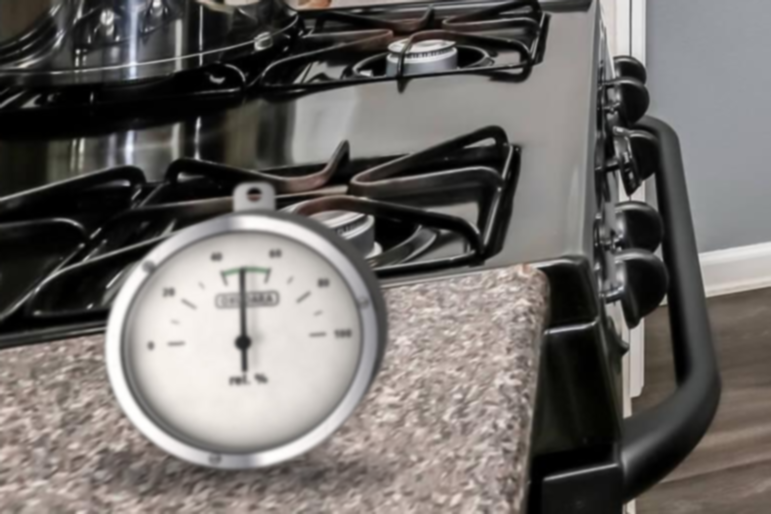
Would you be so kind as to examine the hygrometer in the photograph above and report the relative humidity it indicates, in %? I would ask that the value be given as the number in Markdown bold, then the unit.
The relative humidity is **50** %
